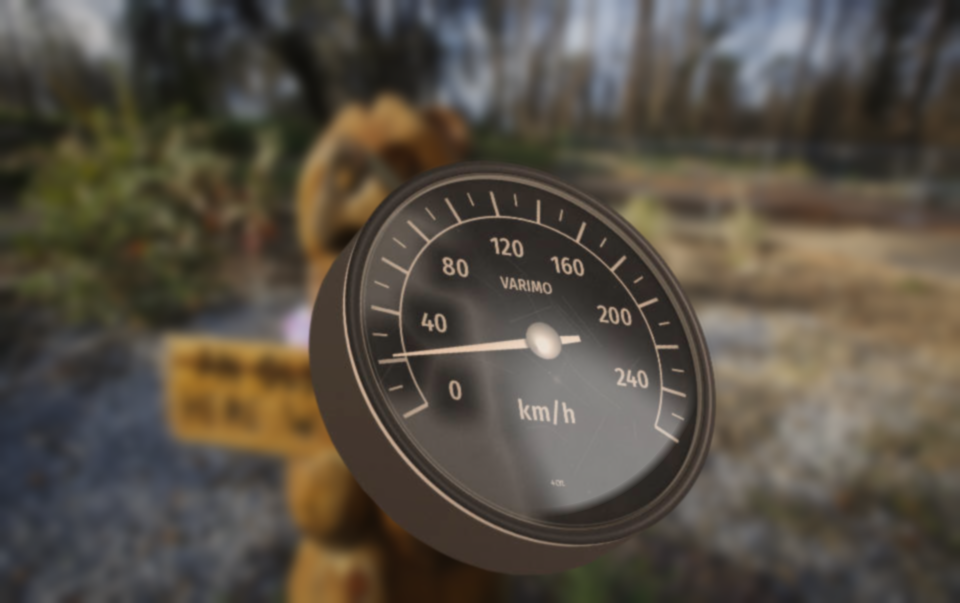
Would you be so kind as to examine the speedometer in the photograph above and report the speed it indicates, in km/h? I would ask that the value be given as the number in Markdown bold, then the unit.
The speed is **20** km/h
